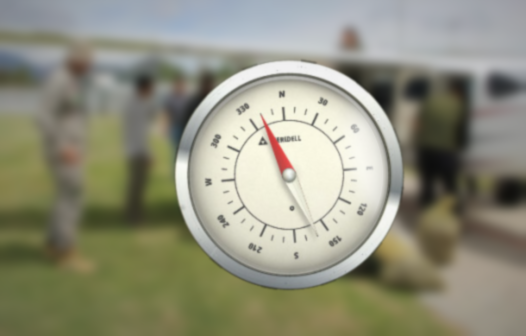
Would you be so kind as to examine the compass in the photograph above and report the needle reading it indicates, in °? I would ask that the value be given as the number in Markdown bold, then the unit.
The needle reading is **340** °
